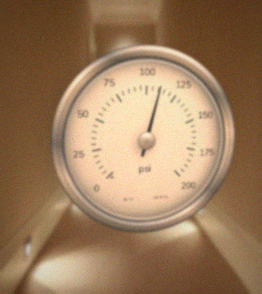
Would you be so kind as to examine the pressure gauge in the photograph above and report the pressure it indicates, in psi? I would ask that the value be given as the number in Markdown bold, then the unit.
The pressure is **110** psi
